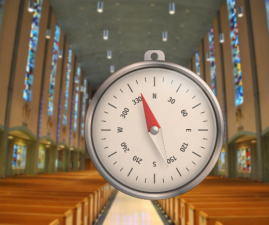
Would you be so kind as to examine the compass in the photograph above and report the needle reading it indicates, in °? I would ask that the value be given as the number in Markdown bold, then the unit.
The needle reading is **340** °
